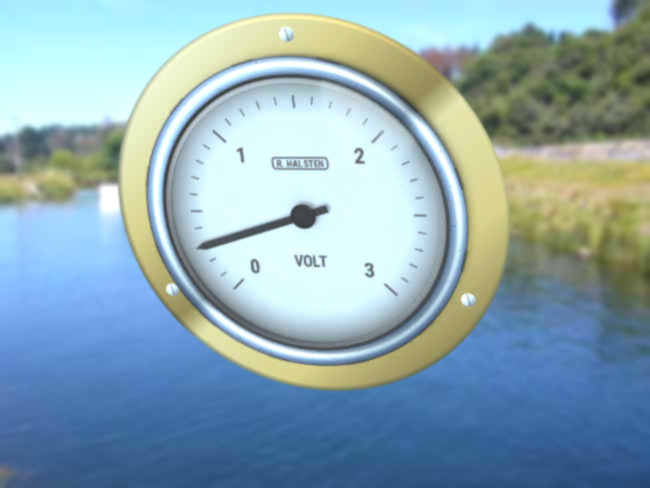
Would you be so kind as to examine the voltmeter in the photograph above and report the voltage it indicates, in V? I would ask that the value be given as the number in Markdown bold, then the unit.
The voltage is **0.3** V
